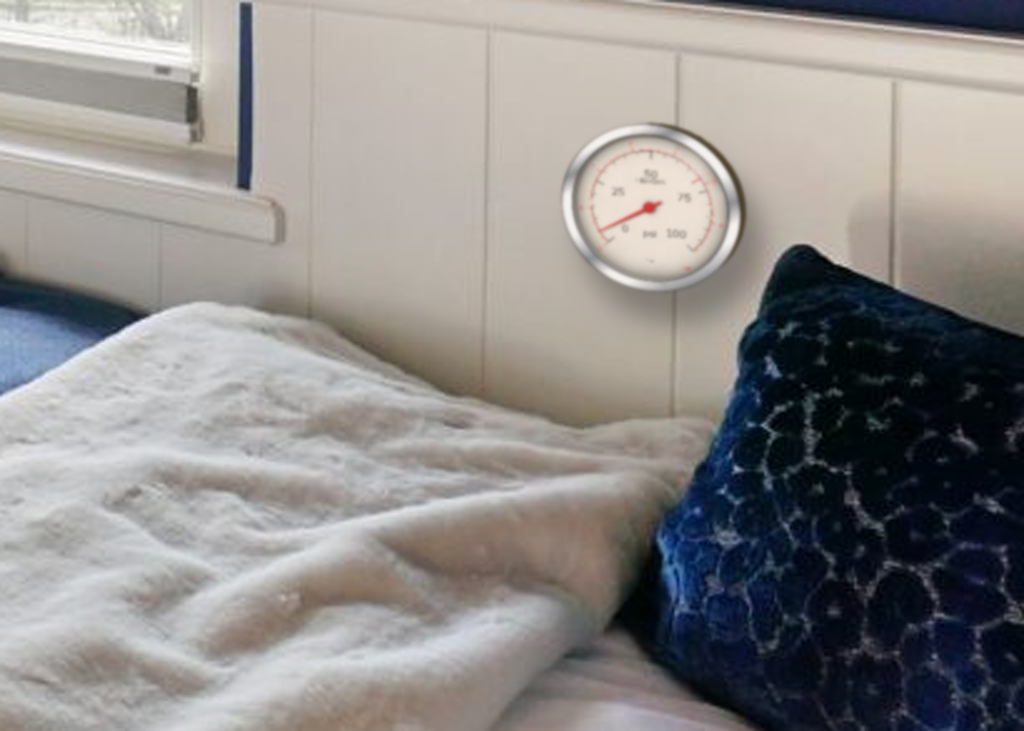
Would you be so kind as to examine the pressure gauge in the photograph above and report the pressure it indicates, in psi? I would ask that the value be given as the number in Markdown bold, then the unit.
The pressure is **5** psi
